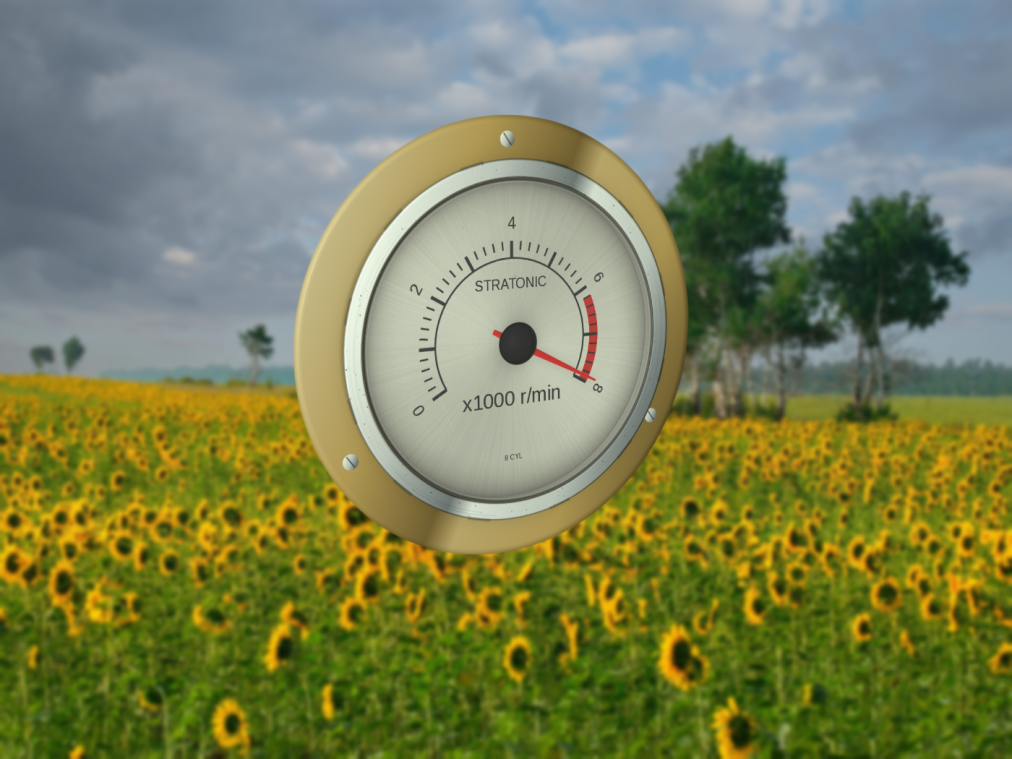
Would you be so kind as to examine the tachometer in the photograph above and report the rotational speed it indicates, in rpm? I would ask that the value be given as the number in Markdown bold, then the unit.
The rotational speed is **7900** rpm
